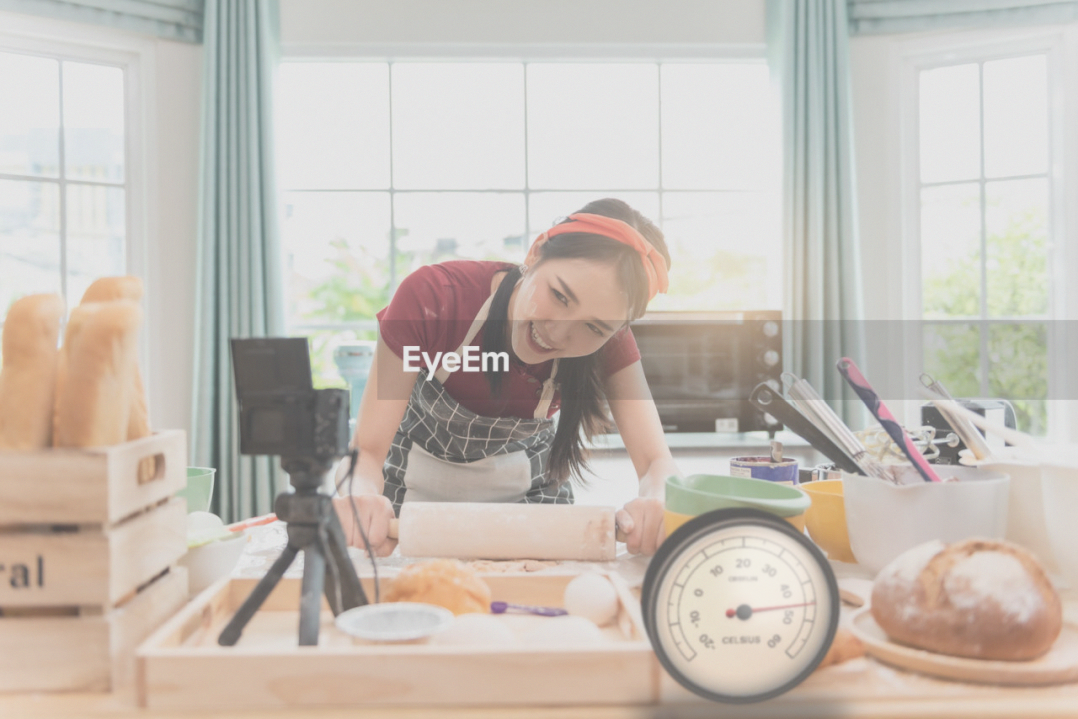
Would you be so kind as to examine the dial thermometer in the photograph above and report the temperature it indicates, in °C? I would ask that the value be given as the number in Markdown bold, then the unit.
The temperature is **45** °C
